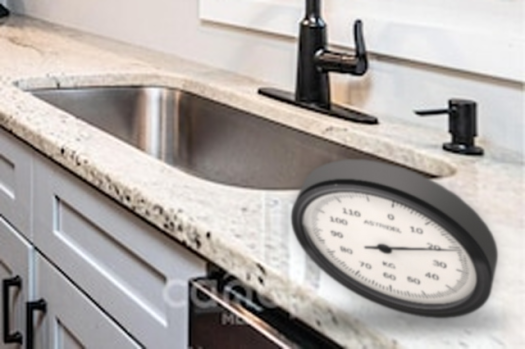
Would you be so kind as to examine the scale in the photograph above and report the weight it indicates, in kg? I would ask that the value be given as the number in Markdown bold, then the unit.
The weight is **20** kg
